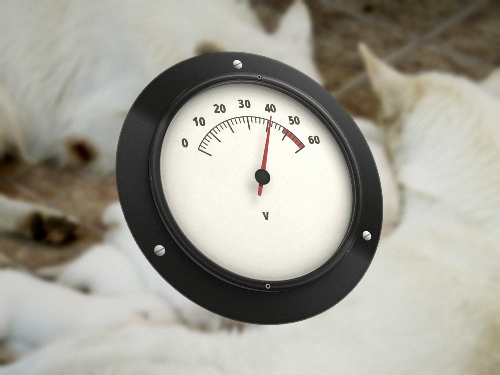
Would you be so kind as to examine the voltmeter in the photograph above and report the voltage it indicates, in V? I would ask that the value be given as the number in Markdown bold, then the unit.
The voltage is **40** V
